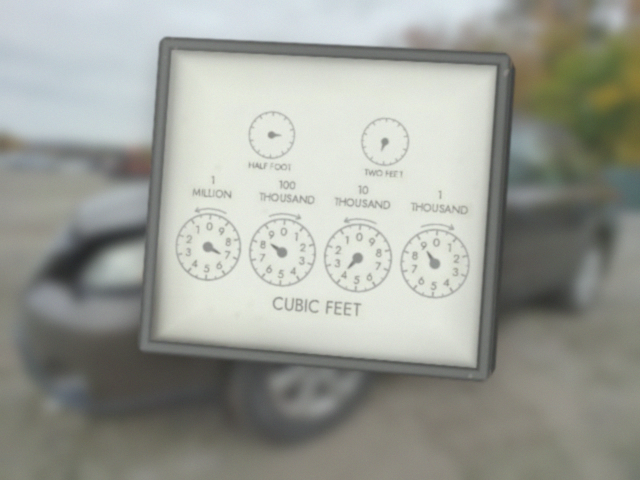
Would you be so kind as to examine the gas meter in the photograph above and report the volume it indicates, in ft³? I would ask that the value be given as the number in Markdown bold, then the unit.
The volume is **683900** ft³
